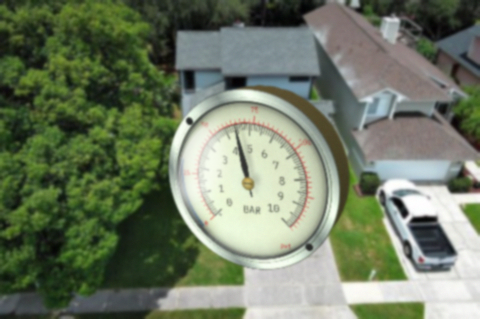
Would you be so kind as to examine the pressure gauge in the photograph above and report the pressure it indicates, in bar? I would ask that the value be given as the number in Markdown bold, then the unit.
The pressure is **4.5** bar
